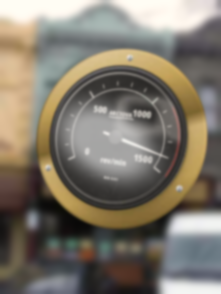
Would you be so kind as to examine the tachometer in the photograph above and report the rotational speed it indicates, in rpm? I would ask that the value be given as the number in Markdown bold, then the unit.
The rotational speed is **1400** rpm
